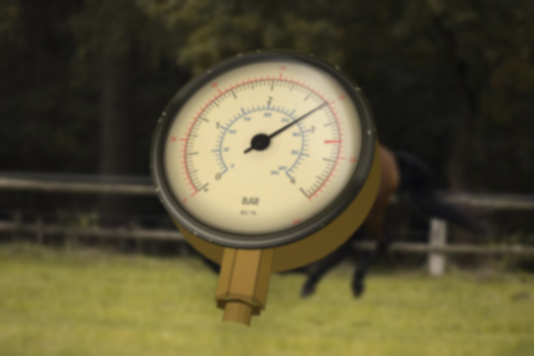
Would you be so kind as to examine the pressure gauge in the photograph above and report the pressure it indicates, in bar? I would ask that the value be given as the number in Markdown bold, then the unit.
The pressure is **2.75** bar
